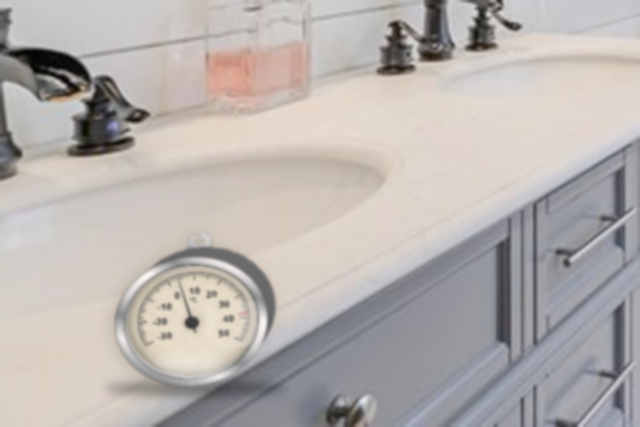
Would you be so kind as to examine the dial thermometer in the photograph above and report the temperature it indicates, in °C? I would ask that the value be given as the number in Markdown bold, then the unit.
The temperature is **5** °C
